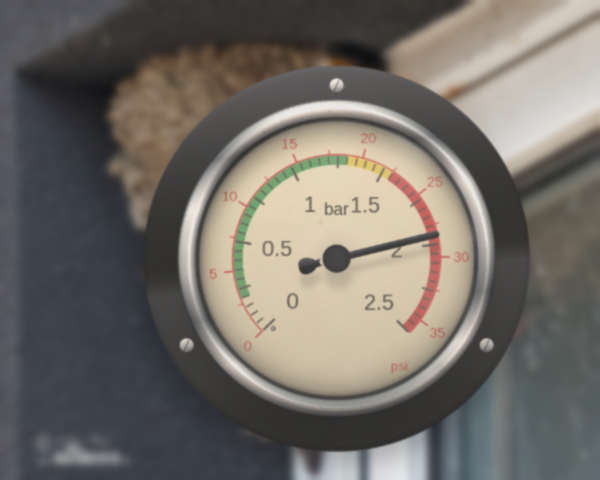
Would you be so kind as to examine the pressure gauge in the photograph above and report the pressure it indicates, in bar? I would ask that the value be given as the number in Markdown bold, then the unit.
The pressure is **1.95** bar
